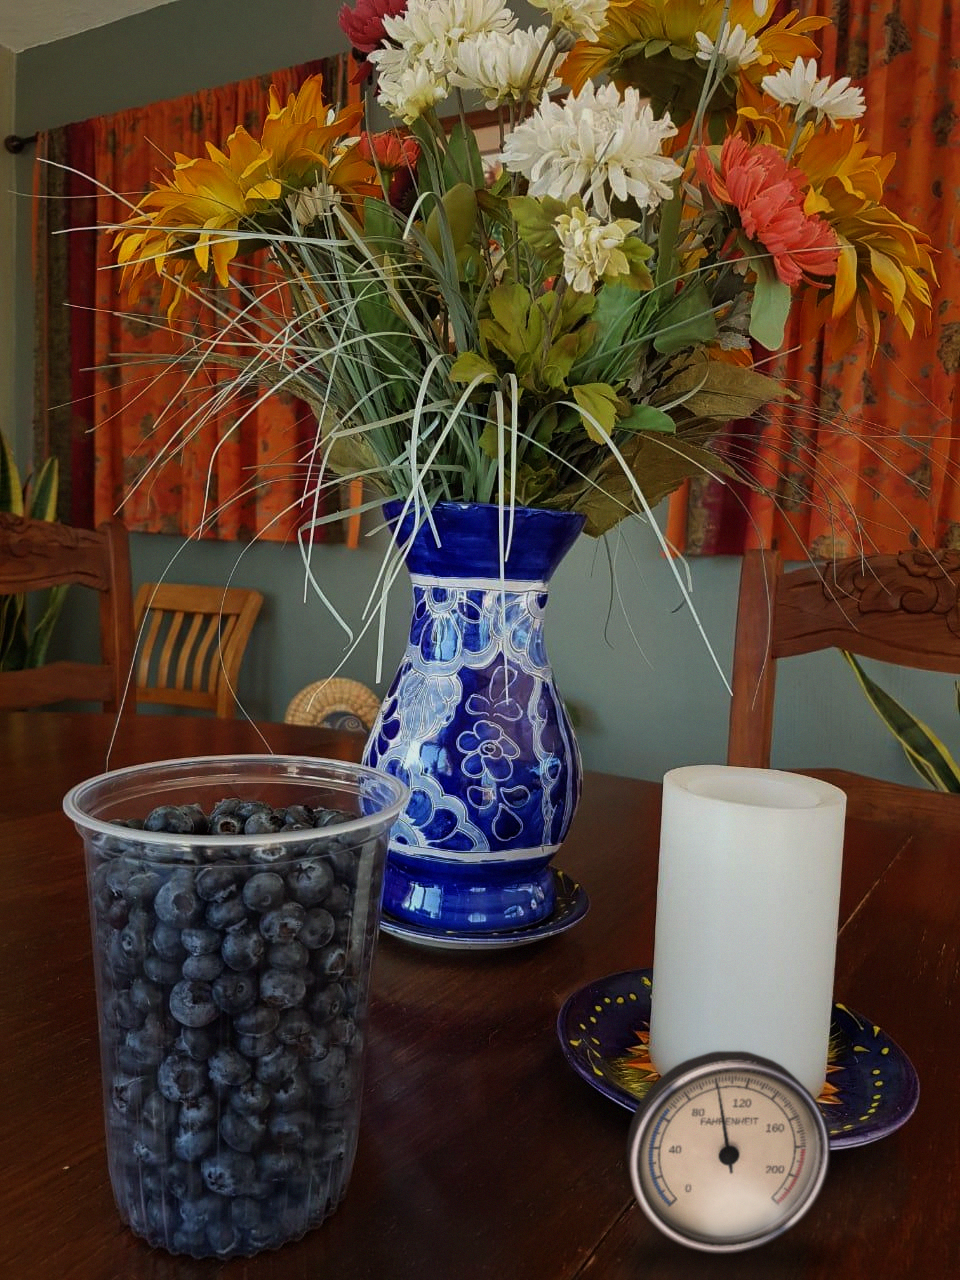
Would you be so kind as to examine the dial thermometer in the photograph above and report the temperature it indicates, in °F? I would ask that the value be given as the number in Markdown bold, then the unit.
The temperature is **100** °F
